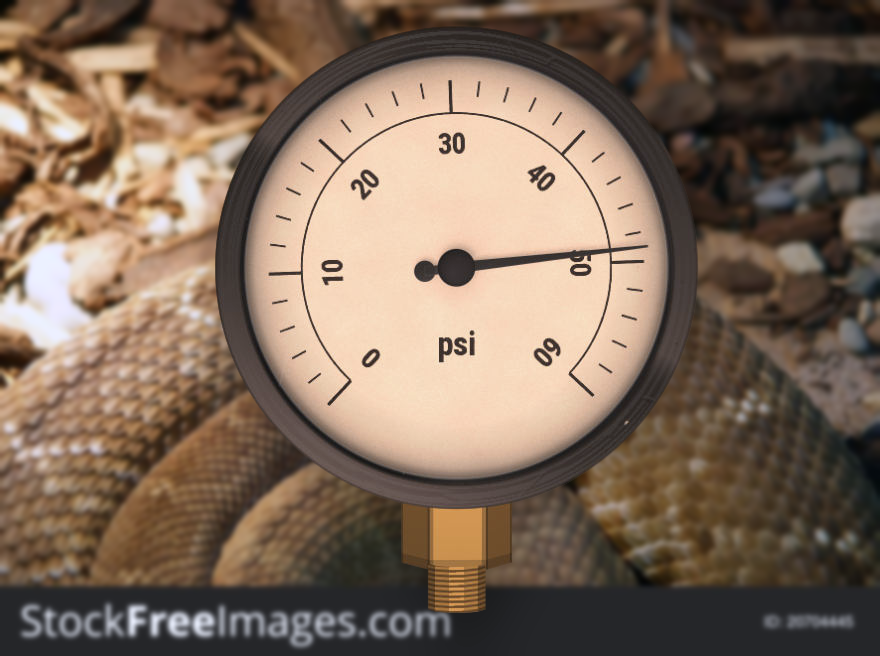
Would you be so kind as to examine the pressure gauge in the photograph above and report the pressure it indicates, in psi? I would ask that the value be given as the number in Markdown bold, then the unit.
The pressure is **49** psi
